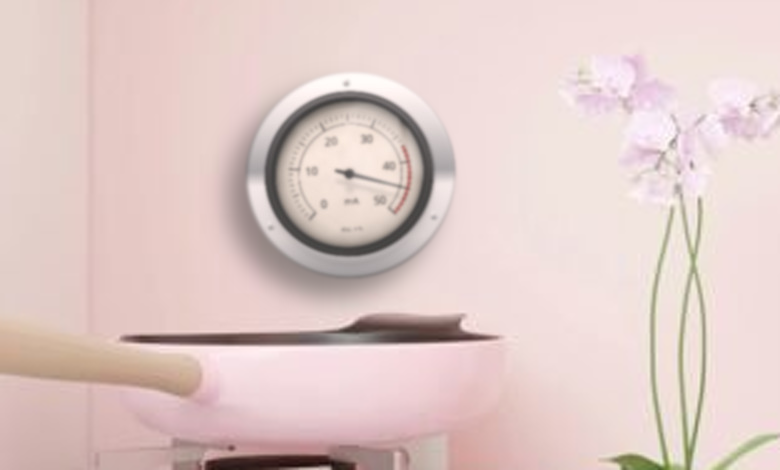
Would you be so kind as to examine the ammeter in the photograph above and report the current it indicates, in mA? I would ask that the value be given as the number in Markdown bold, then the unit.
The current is **45** mA
